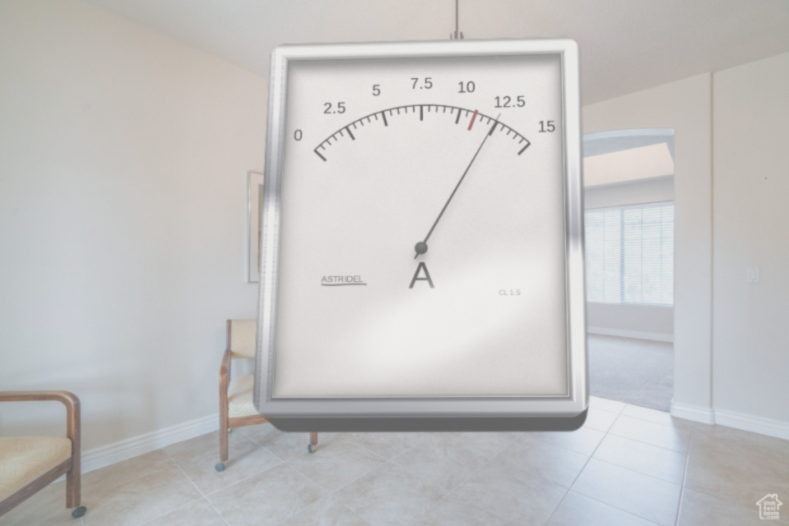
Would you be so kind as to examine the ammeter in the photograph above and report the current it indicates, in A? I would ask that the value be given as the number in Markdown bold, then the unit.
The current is **12.5** A
